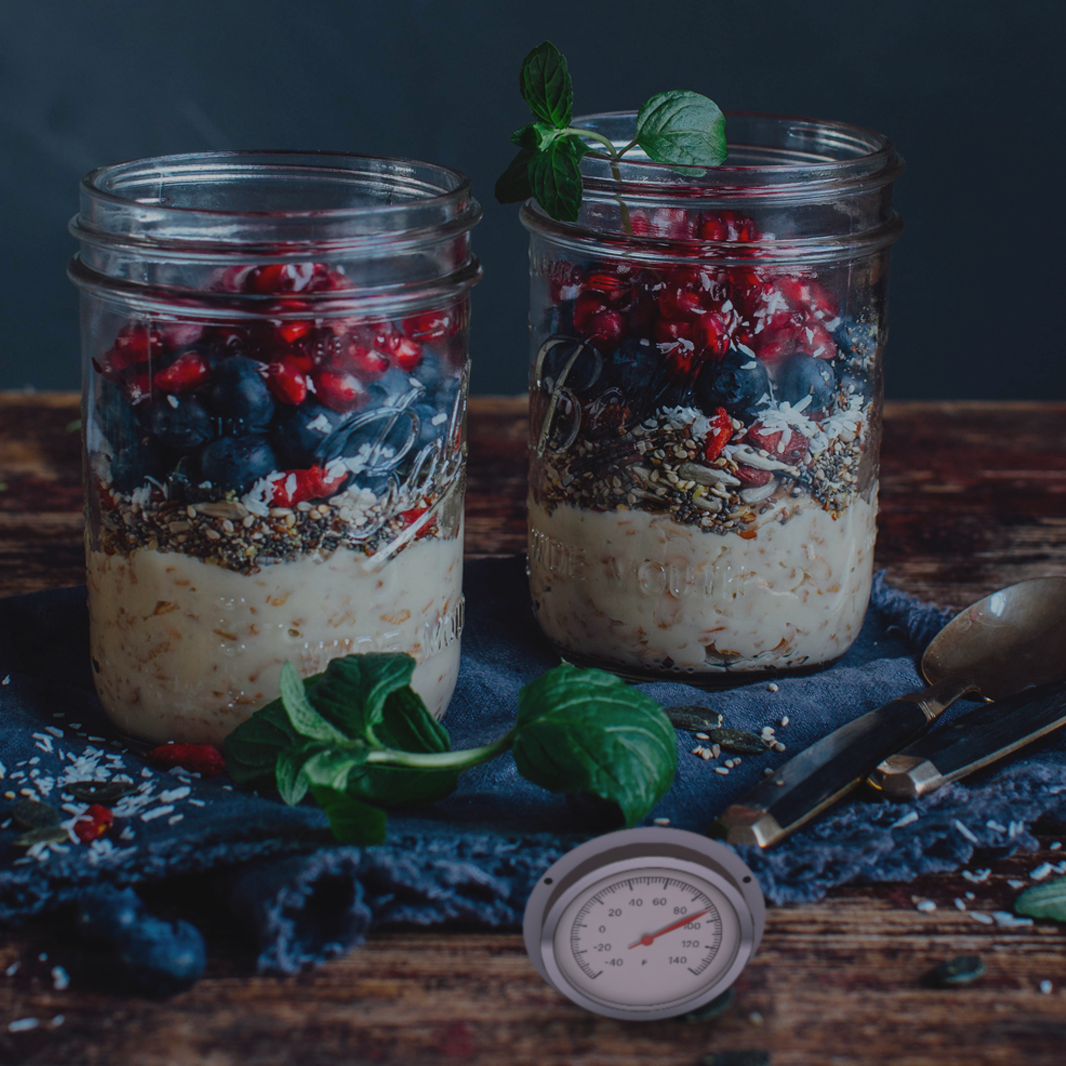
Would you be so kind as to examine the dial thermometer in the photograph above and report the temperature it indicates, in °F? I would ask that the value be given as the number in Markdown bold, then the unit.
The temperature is **90** °F
